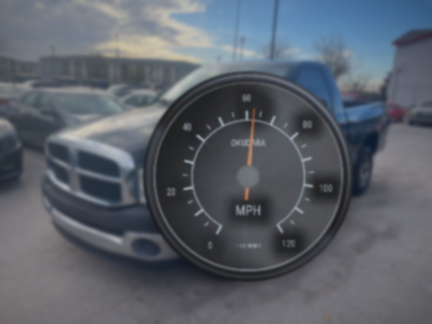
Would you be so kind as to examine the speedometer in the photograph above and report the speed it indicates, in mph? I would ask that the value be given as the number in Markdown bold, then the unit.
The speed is **62.5** mph
